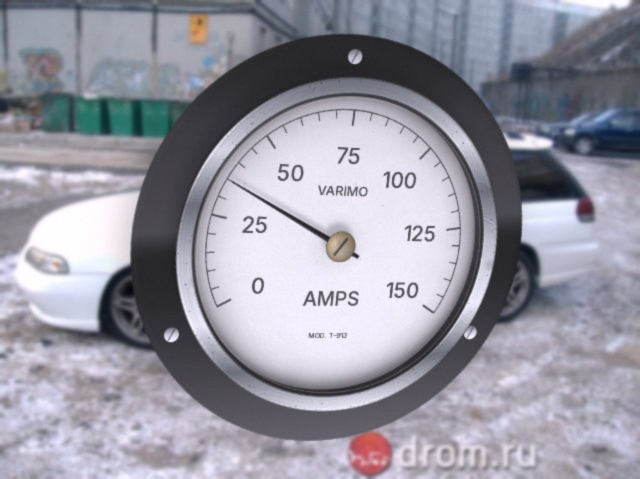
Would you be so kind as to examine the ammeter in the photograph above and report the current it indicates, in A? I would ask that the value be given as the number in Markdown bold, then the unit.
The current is **35** A
